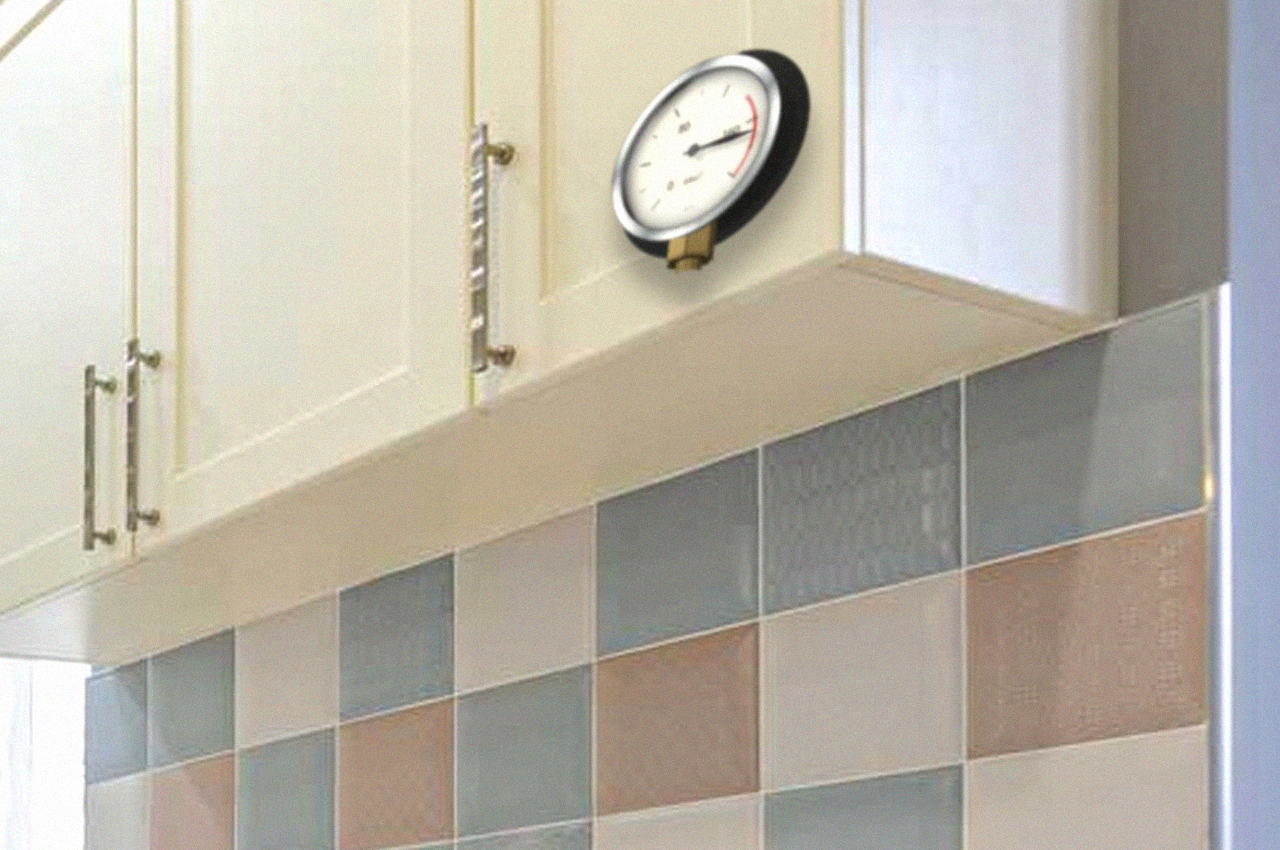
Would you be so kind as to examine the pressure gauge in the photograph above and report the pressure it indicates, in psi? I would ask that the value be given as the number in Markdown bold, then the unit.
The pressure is **170** psi
